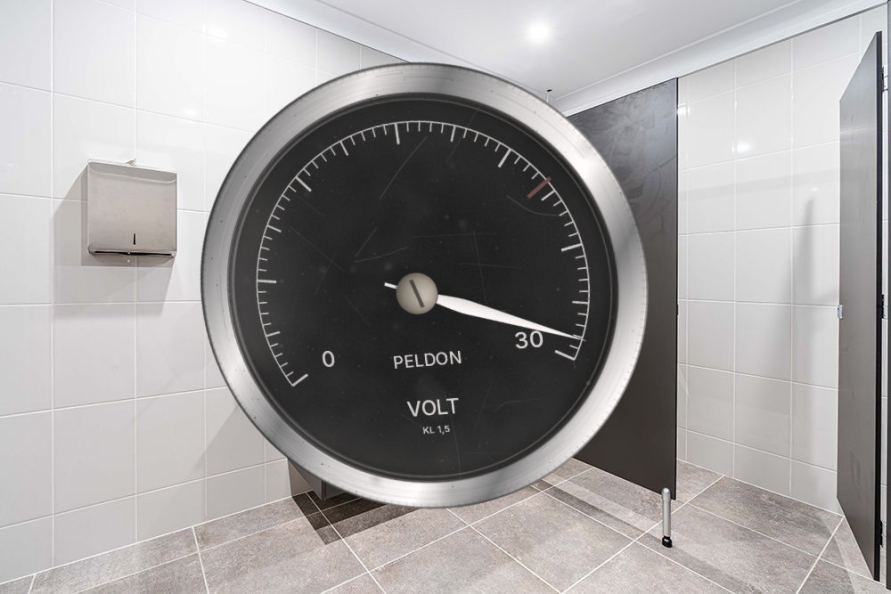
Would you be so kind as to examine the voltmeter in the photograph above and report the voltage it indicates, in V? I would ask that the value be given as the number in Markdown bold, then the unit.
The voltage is **29** V
